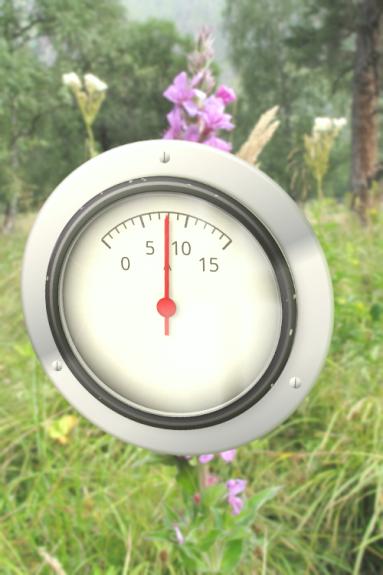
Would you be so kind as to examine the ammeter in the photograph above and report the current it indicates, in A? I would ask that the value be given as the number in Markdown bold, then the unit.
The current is **8** A
